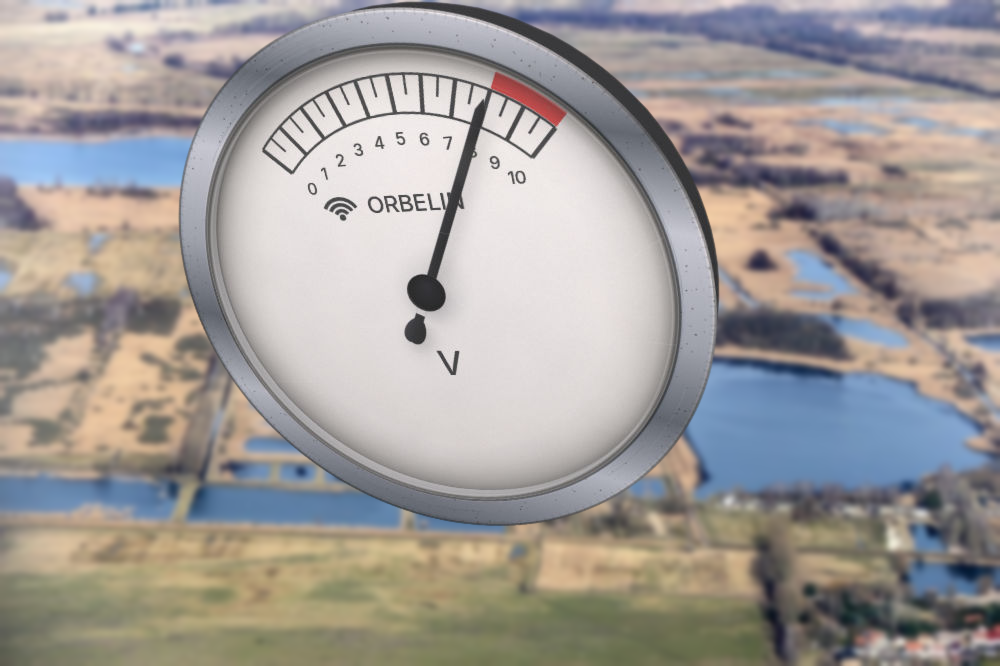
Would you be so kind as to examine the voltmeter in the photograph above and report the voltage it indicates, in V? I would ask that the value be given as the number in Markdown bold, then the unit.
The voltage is **8** V
